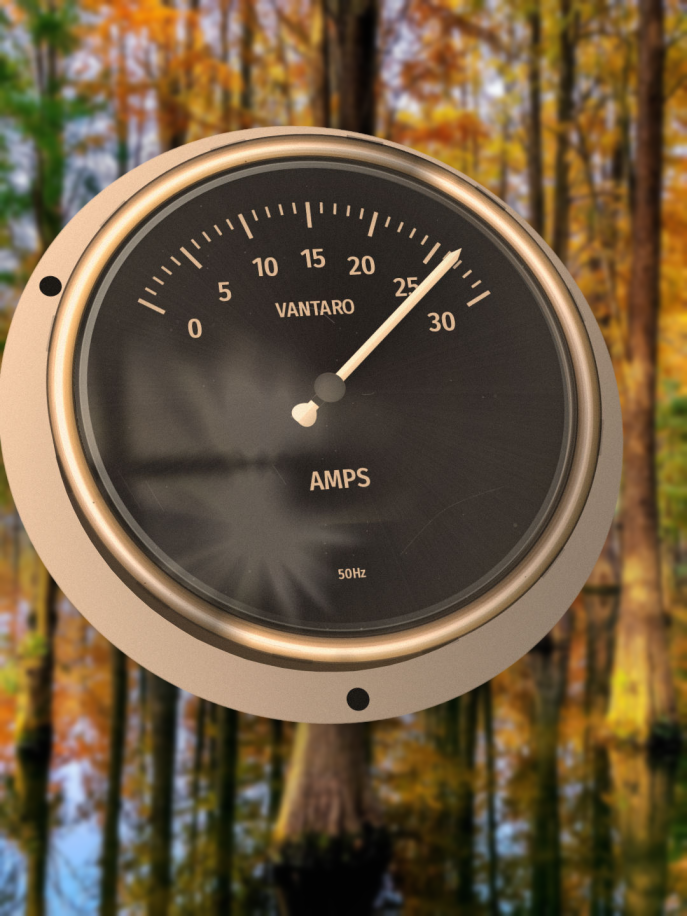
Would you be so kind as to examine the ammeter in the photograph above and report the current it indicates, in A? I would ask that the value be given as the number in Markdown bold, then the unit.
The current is **26.5** A
